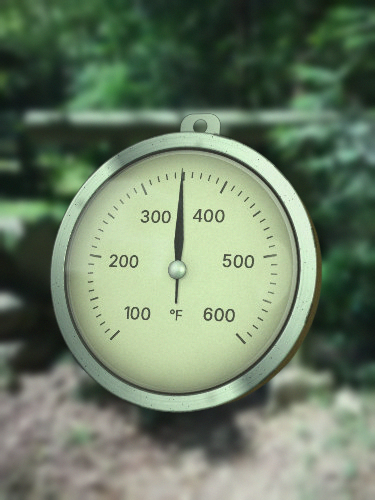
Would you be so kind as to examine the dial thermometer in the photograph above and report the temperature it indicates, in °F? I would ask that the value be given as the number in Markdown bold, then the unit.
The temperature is **350** °F
